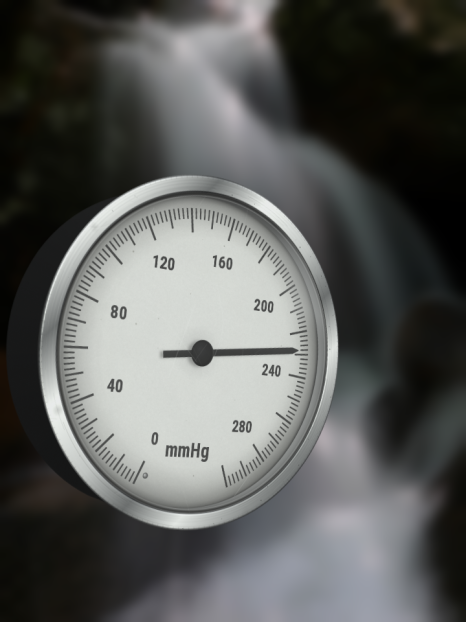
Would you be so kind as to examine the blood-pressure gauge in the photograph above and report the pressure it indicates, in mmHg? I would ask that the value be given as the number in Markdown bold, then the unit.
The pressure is **228** mmHg
